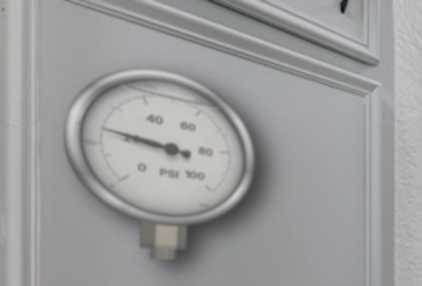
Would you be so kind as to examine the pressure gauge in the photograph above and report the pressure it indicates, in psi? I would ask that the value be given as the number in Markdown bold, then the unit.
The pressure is **20** psi
